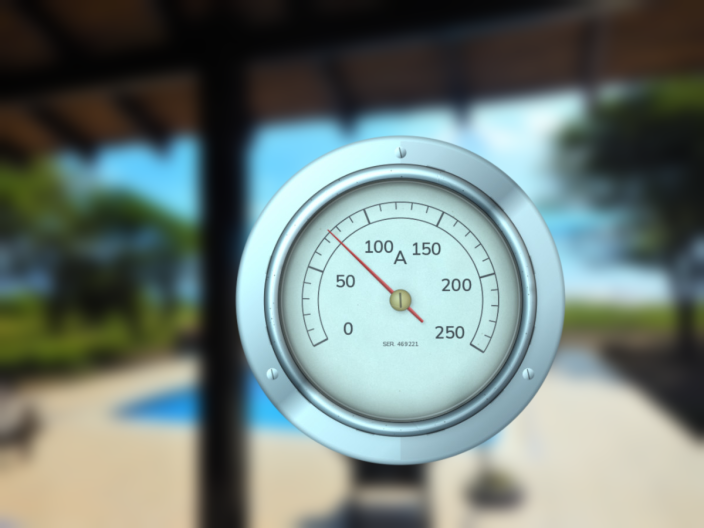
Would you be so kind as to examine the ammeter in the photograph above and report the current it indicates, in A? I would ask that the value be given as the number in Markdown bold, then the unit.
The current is **75** A
